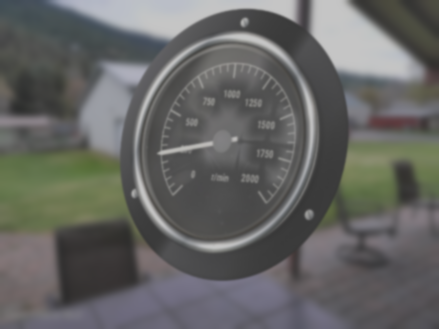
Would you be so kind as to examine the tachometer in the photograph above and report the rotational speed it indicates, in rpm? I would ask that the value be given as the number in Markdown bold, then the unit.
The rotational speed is **250** rpm
